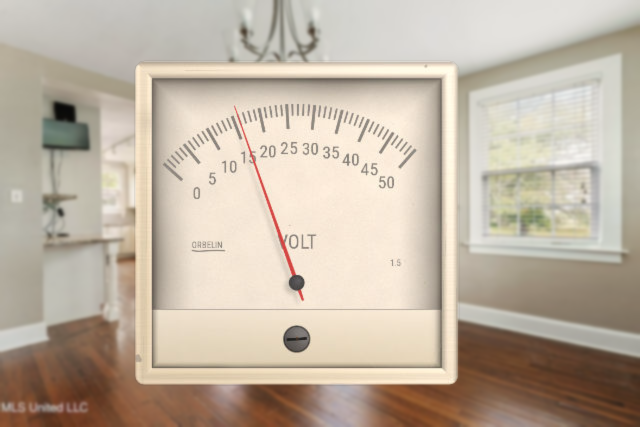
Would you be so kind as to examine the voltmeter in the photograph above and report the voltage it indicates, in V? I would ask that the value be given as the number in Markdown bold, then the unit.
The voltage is **16** V
